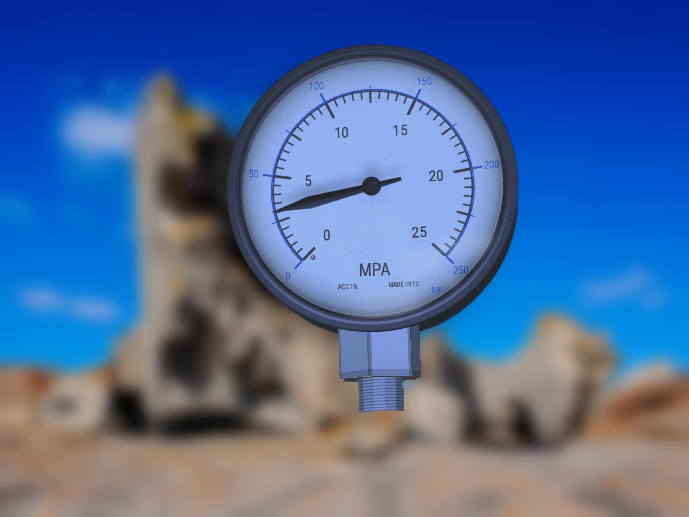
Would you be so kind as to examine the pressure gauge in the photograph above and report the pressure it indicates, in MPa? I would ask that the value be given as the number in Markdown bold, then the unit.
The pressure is **3** MPa
